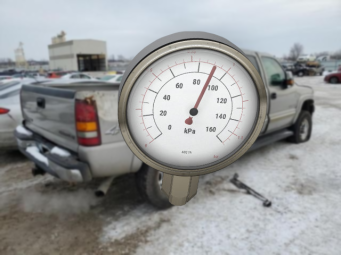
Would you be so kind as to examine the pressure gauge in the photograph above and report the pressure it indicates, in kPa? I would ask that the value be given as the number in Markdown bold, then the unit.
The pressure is **90** kPa
